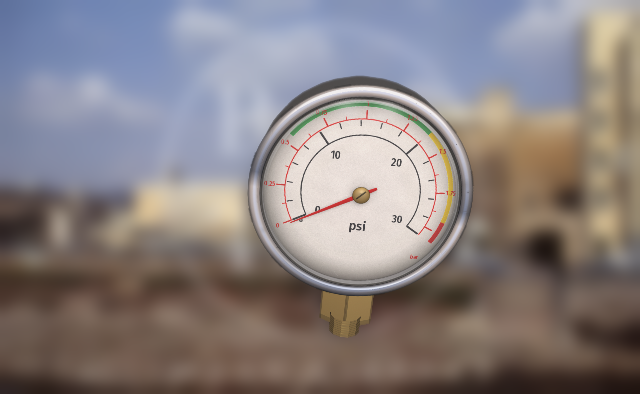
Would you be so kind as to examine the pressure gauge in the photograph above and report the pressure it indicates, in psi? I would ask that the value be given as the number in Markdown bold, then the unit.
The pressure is **0** psi
